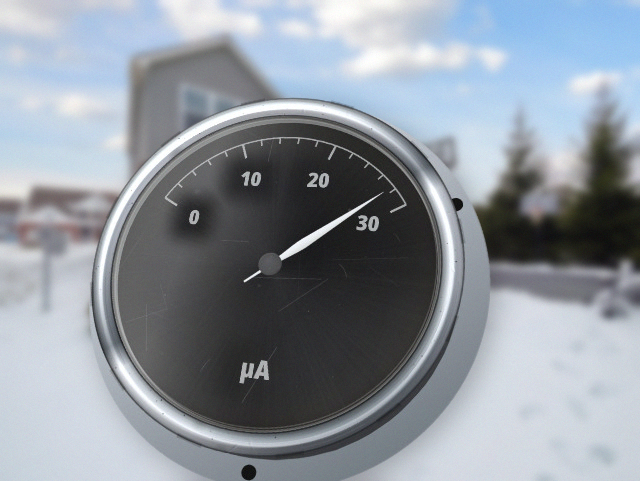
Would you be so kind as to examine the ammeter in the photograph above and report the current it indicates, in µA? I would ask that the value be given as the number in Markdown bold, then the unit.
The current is **28** µA
